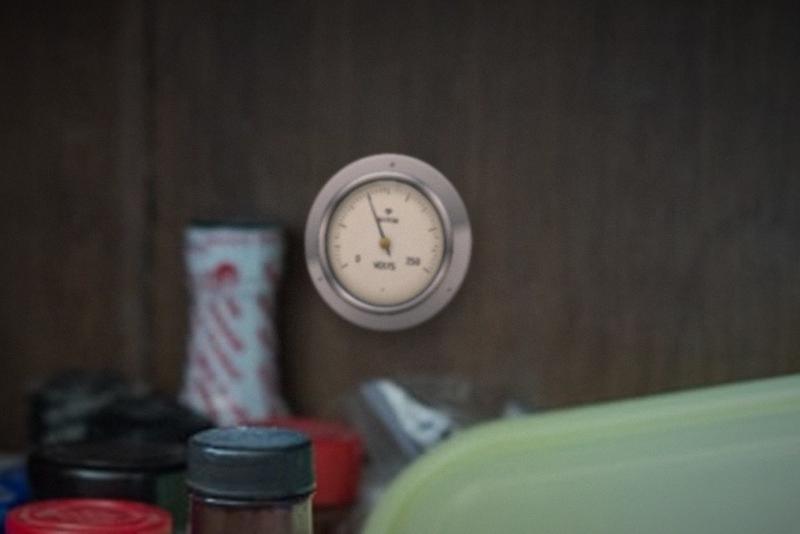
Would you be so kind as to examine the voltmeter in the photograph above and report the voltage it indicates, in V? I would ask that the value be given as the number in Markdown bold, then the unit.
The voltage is **100** V
